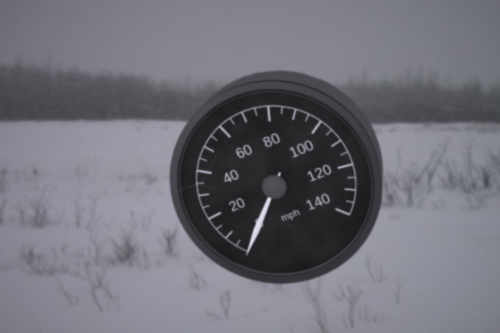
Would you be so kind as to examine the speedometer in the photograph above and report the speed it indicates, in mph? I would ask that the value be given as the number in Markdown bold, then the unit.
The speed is **0** mph
